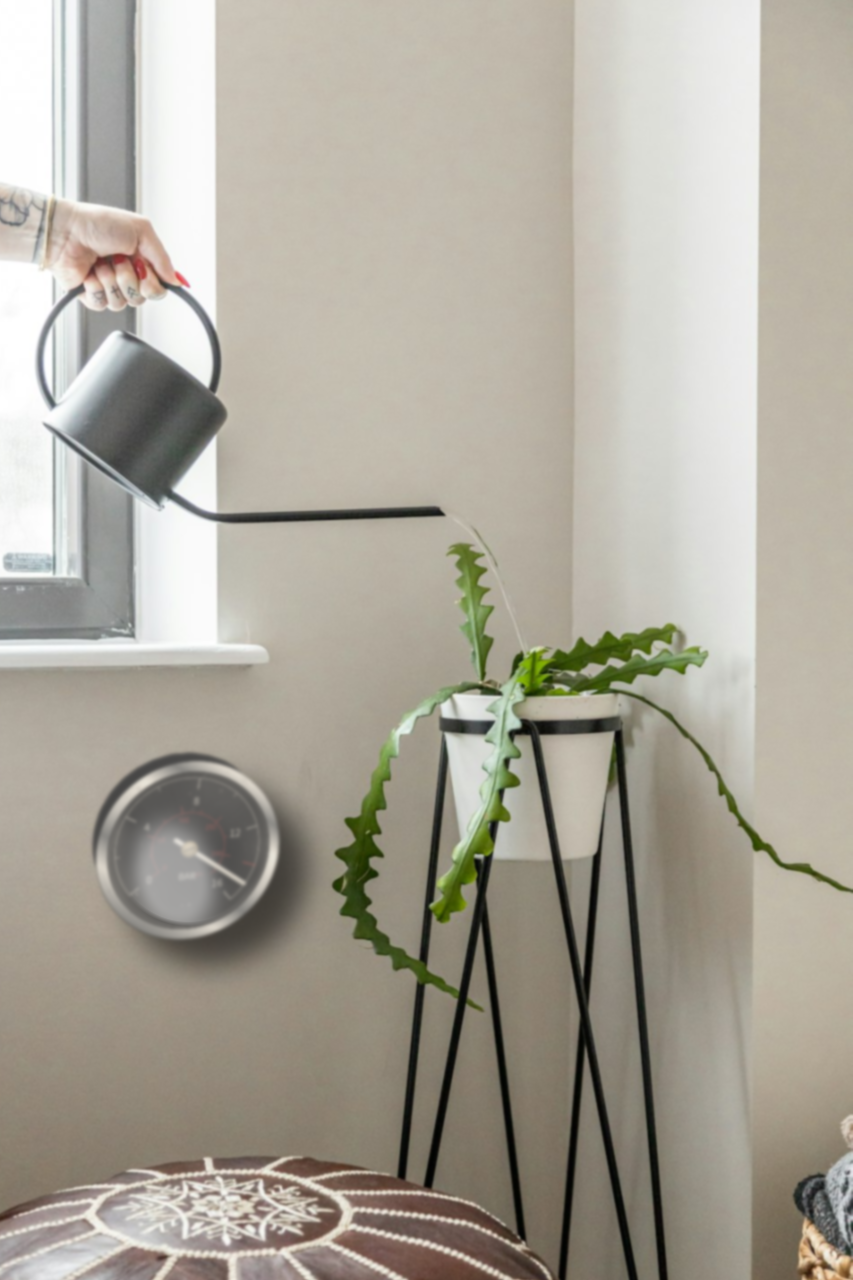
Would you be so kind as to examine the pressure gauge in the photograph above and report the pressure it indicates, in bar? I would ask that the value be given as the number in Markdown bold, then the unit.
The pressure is **15** bar
